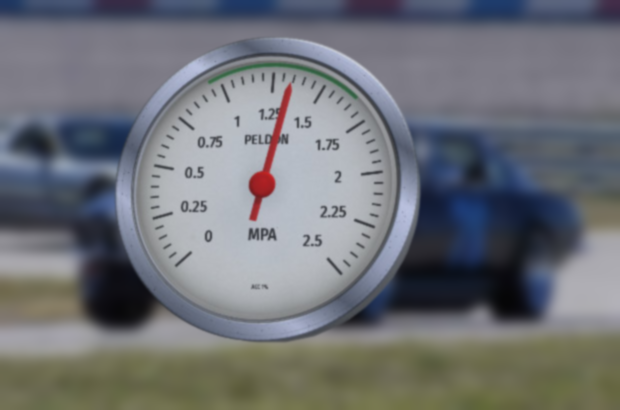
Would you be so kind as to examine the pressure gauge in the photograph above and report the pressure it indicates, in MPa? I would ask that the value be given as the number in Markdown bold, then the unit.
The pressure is **1.35** MPa
